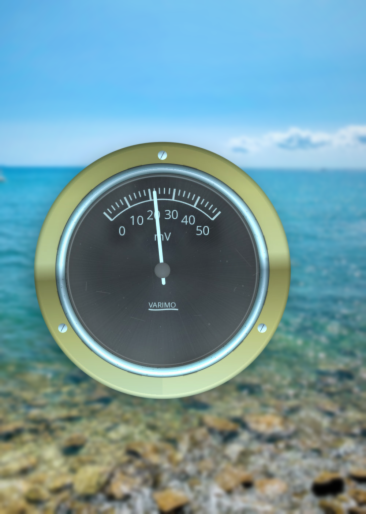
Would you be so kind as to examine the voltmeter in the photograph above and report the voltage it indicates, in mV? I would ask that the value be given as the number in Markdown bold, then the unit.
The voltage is **22** mV
